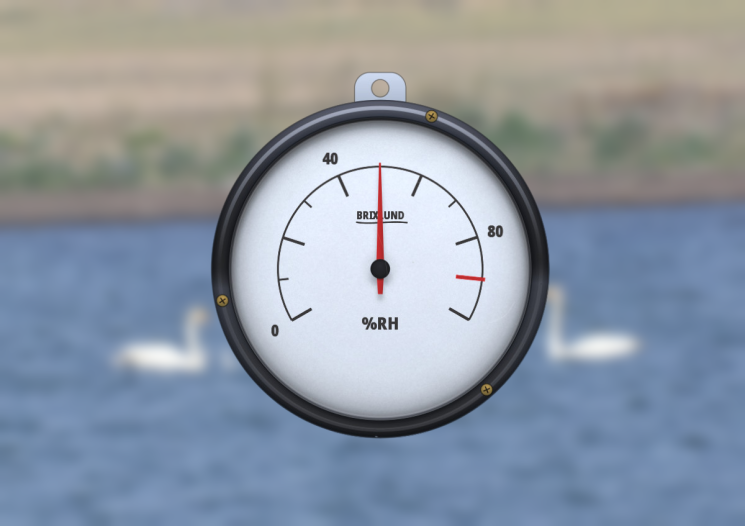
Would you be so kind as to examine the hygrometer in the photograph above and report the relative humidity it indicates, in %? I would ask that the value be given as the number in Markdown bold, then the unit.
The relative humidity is **50** %
